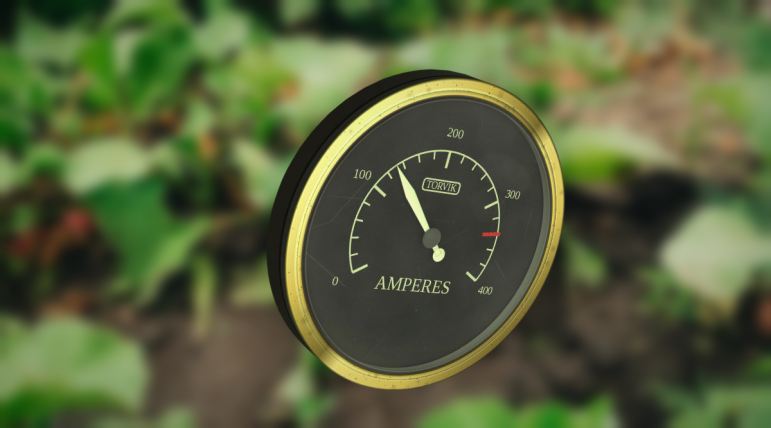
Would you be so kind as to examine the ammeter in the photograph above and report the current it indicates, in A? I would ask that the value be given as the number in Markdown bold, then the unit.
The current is **130** A
